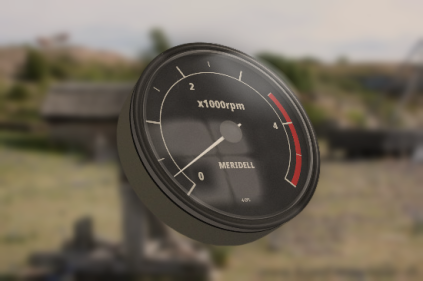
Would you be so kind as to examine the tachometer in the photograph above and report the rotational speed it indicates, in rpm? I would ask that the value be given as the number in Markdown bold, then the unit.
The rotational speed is **250** rpm
